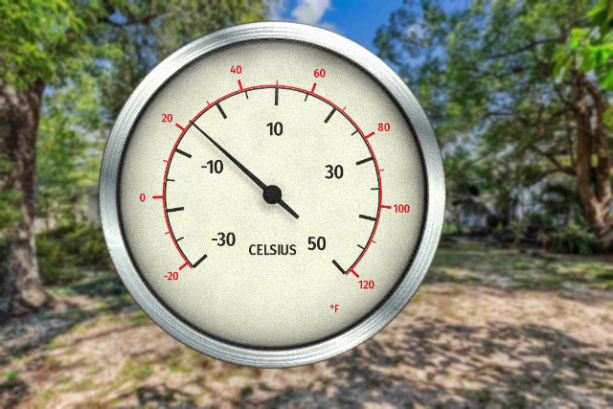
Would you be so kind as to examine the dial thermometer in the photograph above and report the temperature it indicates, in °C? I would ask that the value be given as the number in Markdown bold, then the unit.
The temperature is **-5** °C
